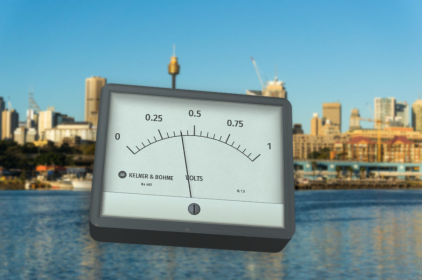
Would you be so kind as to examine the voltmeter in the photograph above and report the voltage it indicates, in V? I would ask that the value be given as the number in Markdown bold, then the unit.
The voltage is **0.4** V
